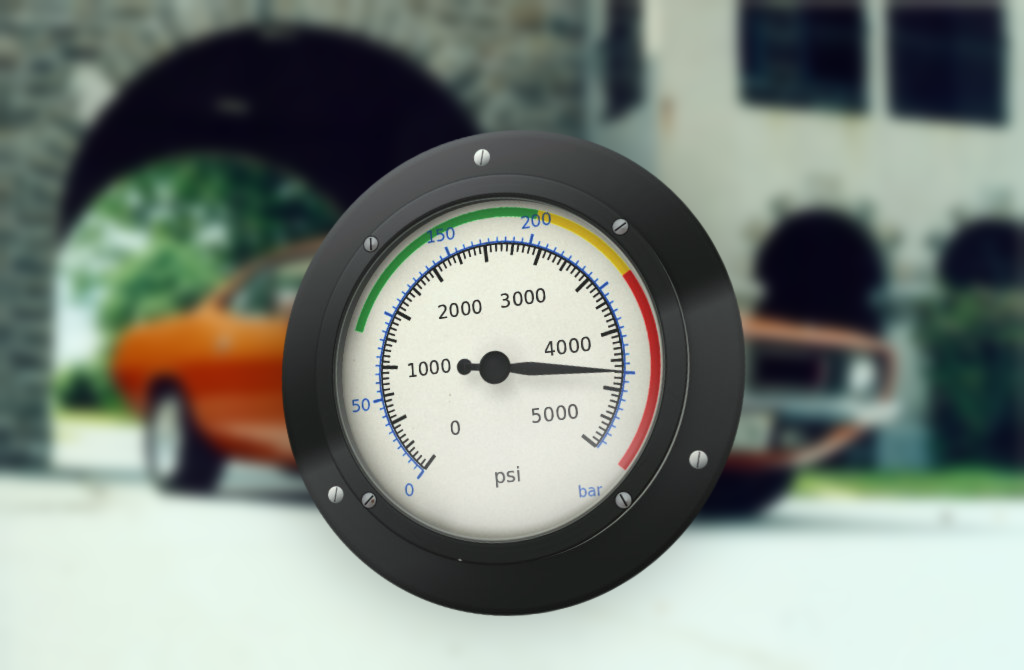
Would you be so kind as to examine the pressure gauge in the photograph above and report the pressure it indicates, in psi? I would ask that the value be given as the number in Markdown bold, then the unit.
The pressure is **4350** psi
